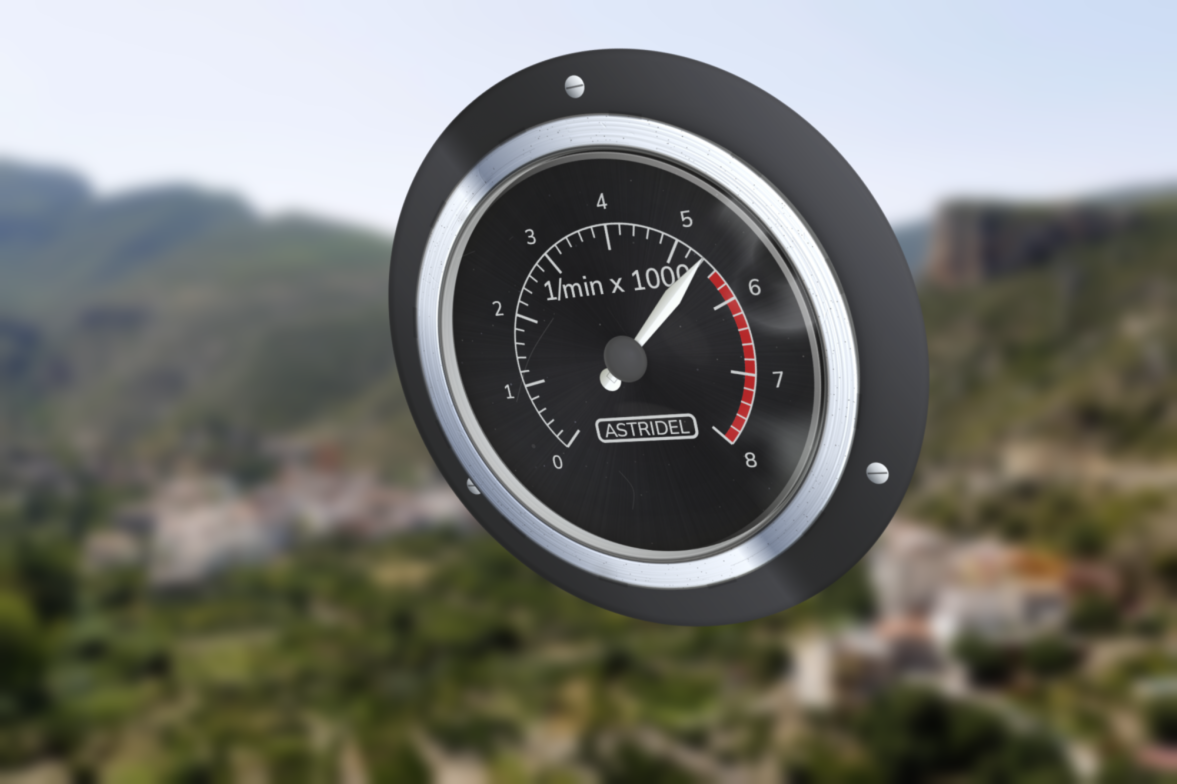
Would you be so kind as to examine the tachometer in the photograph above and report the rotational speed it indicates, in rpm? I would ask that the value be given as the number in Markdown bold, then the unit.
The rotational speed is **5400** rpm
